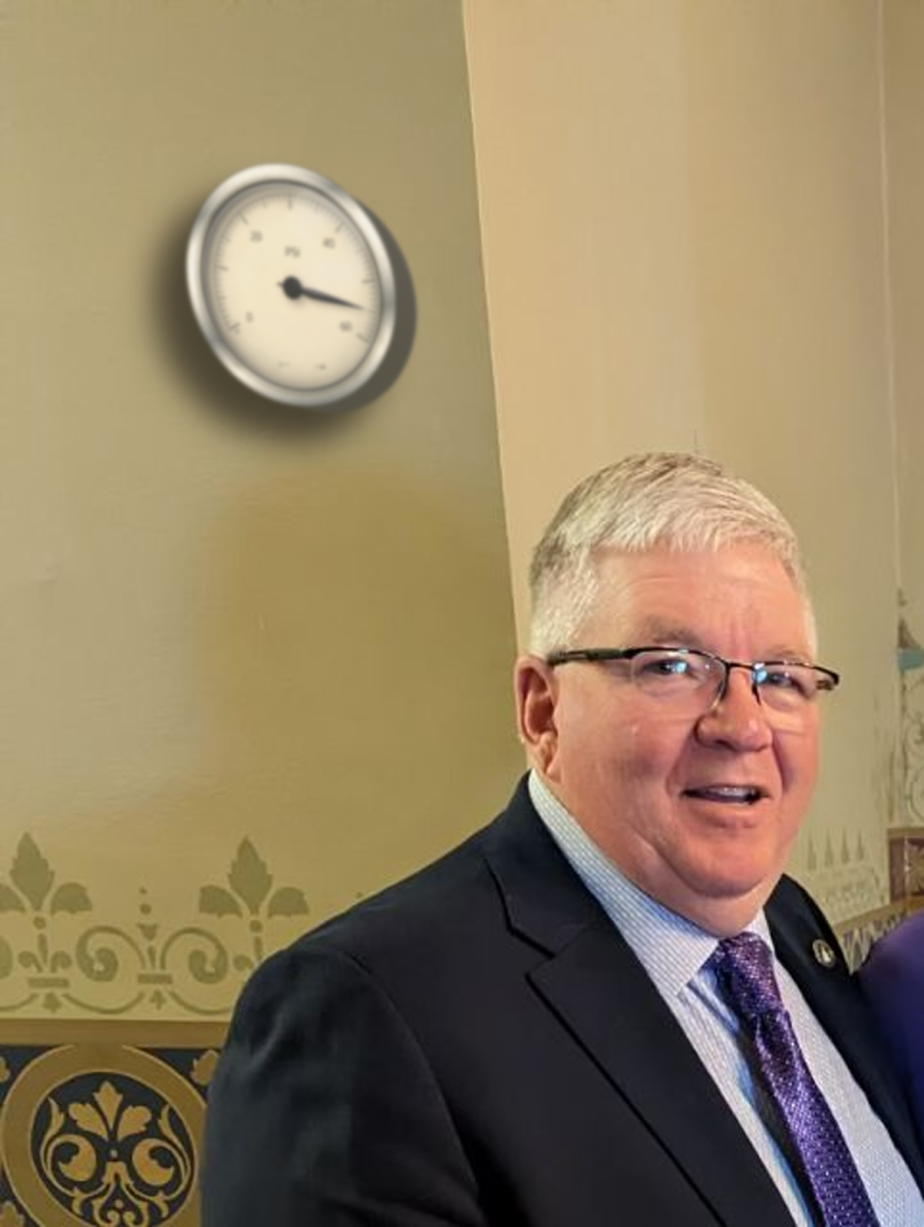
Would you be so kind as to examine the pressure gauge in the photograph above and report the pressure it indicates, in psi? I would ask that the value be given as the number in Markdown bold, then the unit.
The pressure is **55** psi
